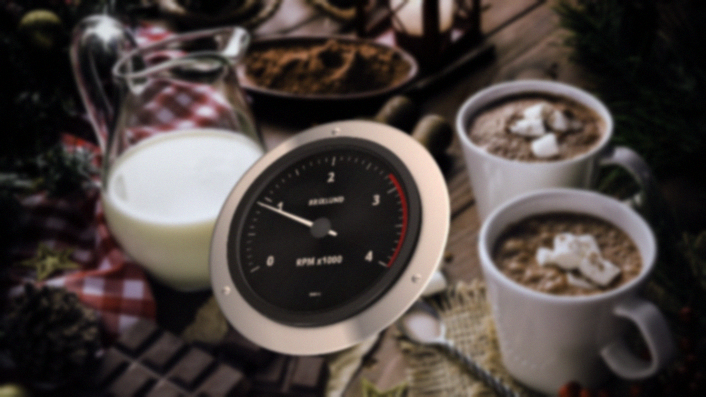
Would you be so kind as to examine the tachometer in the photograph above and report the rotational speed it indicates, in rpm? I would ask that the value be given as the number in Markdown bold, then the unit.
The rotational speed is **900** rpm
